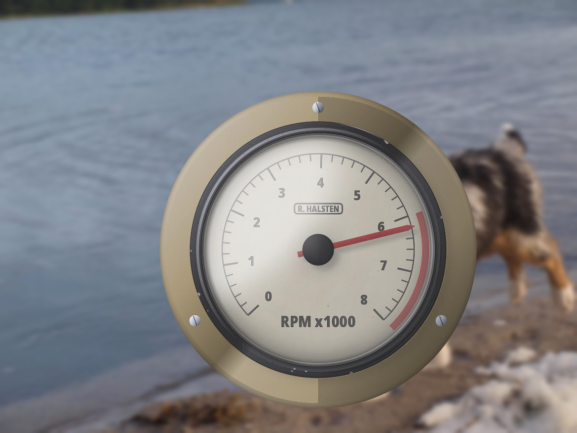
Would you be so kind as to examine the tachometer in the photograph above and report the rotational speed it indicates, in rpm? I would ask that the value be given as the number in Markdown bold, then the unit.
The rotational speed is **6200** rpm
